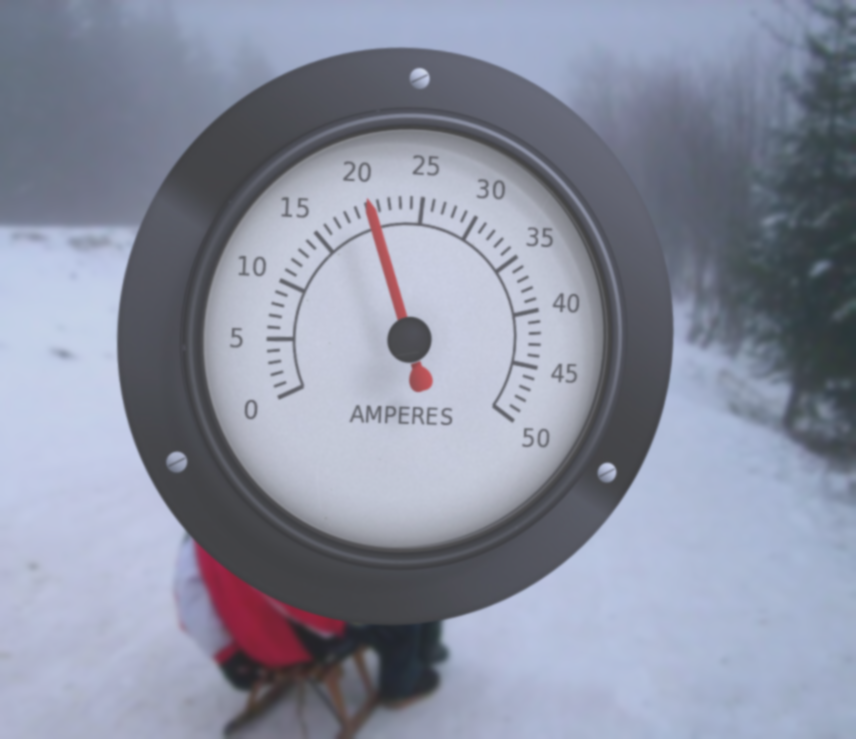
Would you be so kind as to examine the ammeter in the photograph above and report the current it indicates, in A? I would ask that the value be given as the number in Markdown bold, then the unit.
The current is **20** A
